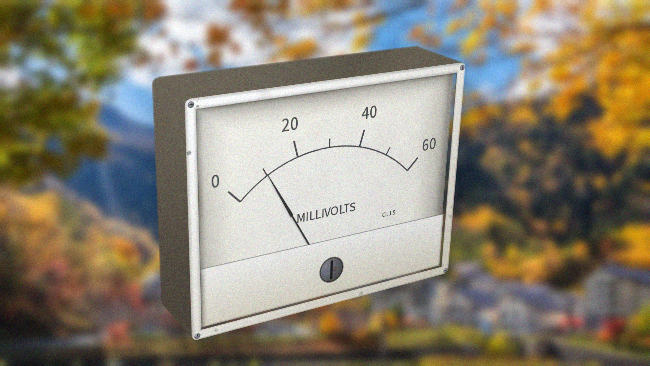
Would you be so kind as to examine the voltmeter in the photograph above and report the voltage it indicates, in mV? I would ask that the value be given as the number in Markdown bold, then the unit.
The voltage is **10** mV
